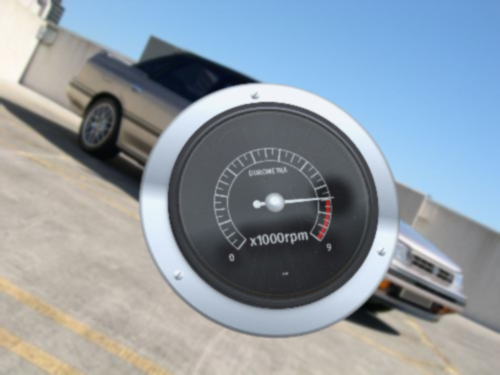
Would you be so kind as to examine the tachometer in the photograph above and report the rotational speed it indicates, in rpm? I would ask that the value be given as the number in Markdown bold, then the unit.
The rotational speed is **7500** rpm
